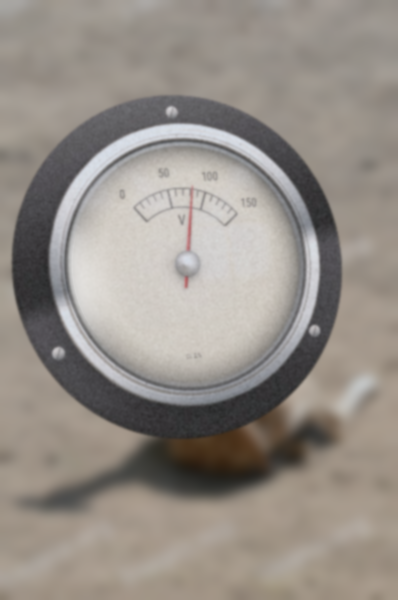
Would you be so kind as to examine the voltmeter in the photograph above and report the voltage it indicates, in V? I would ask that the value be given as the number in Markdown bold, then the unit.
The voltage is **80** V
